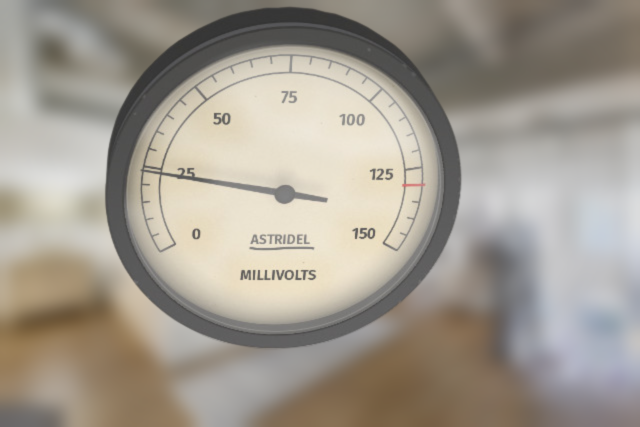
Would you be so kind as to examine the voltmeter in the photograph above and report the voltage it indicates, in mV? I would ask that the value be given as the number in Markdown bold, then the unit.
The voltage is **25** mV
